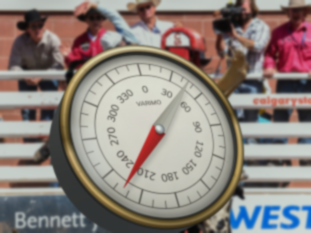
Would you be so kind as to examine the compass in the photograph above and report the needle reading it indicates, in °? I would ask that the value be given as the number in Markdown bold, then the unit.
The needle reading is **225** °
